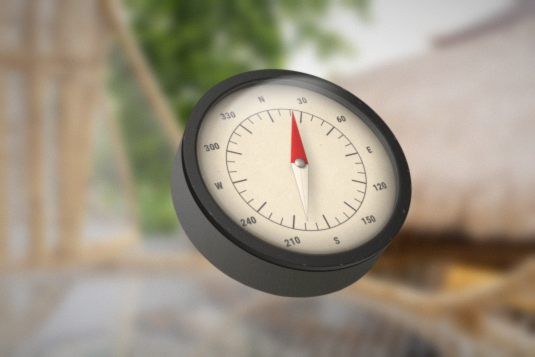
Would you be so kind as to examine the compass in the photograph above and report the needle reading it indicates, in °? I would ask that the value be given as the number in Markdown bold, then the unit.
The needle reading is **20** °
